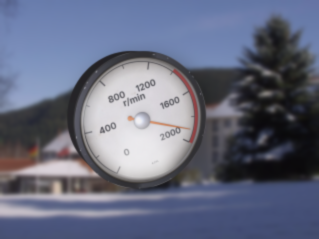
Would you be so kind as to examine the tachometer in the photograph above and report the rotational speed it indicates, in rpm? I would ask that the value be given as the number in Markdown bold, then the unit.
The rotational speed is **1900** rpm
